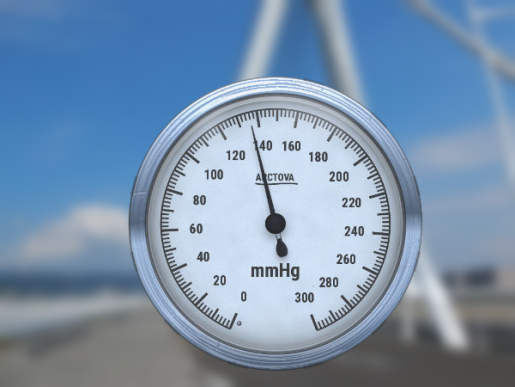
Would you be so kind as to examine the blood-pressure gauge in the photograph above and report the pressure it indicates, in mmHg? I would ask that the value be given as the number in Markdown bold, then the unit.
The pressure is **136** mmHg
